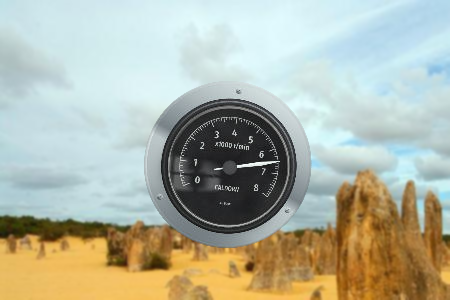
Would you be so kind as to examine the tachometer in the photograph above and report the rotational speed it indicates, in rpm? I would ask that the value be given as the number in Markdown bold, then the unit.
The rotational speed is **6500** rpm
